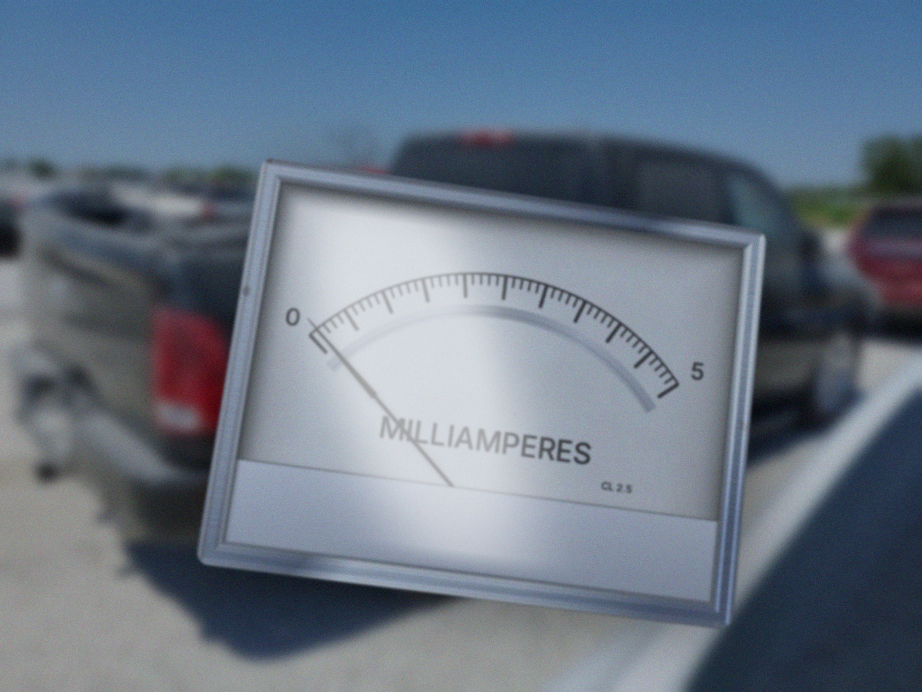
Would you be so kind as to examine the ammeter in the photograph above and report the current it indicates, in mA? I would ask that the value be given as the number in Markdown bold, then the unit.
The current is **0.1** mA
